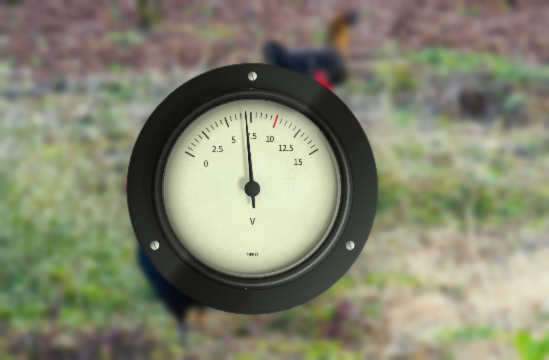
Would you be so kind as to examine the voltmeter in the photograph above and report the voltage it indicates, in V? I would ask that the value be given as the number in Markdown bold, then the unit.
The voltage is **7** V
